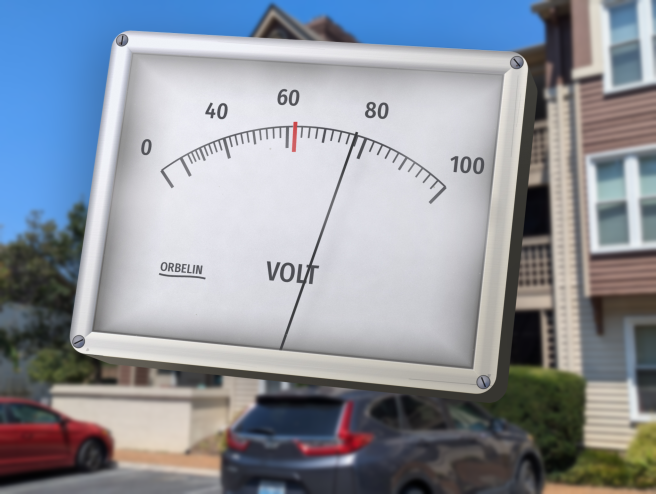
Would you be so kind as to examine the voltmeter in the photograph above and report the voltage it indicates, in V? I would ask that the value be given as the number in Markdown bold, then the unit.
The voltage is **78** V
